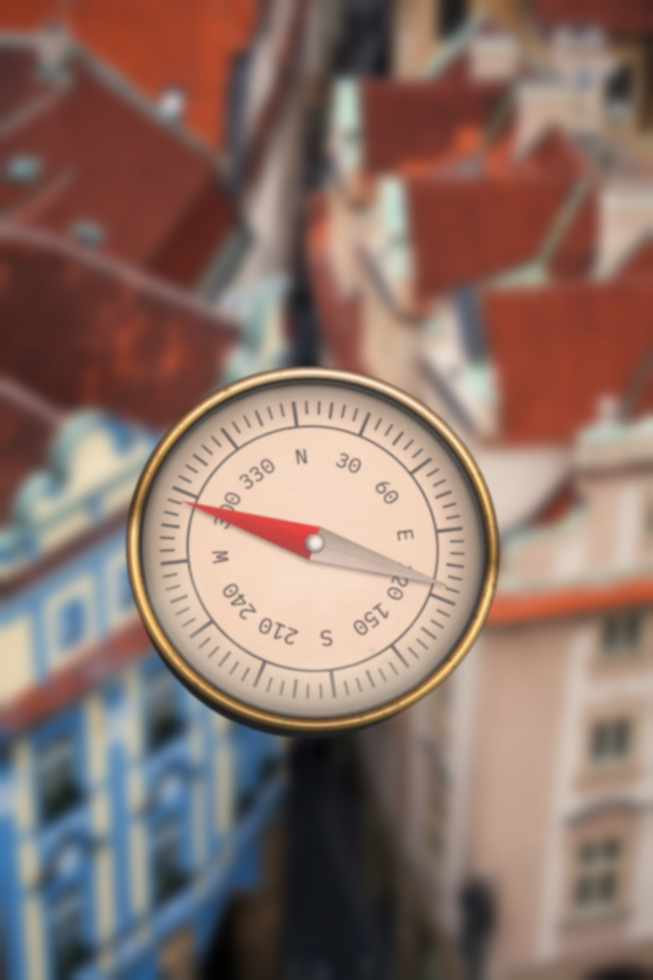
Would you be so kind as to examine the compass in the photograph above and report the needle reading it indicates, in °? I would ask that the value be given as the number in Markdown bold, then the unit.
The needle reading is **295** °
